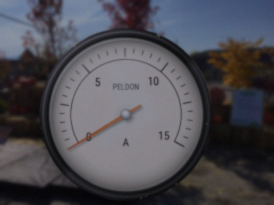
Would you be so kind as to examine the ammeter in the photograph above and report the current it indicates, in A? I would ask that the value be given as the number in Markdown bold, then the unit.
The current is **0** A
